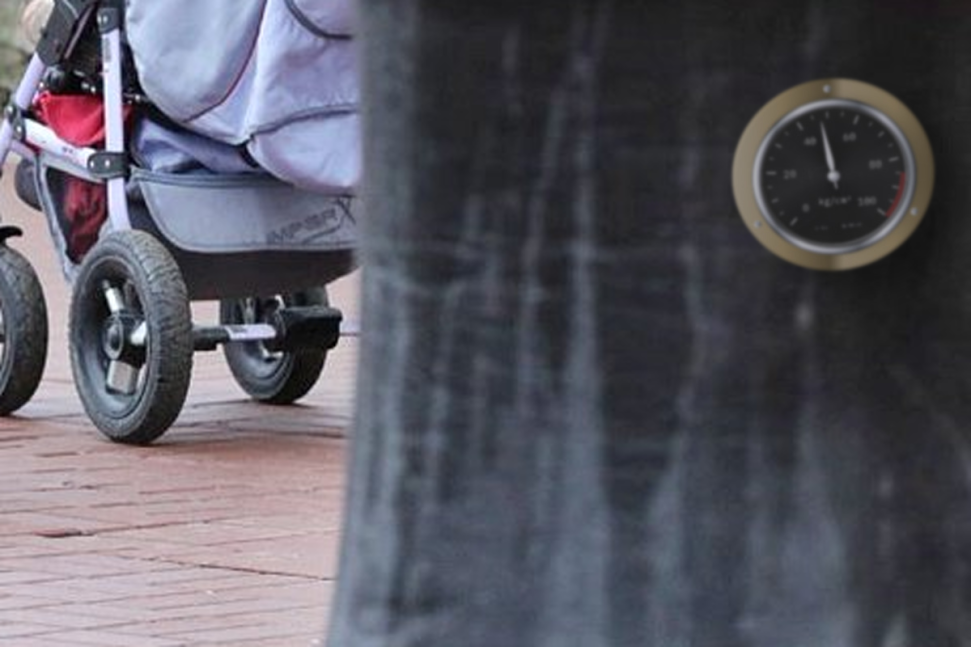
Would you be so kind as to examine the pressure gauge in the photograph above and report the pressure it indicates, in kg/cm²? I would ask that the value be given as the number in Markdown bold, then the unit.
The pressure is **47.5** kg/cm²
